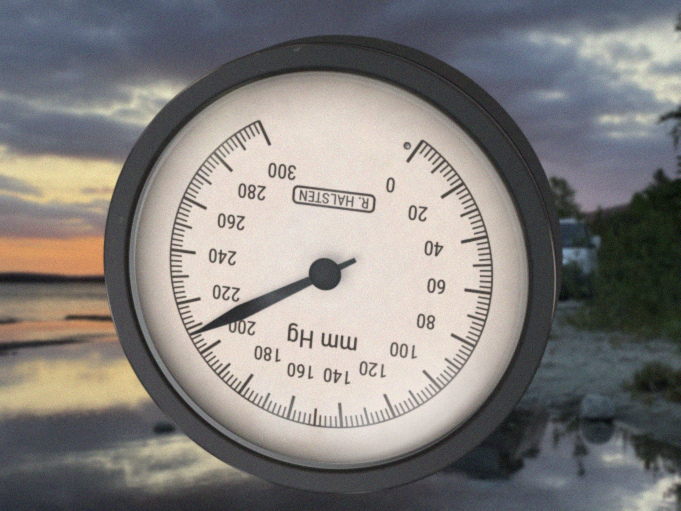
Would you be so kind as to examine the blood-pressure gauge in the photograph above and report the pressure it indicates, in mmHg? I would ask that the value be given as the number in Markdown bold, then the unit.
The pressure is **208** mmHg
